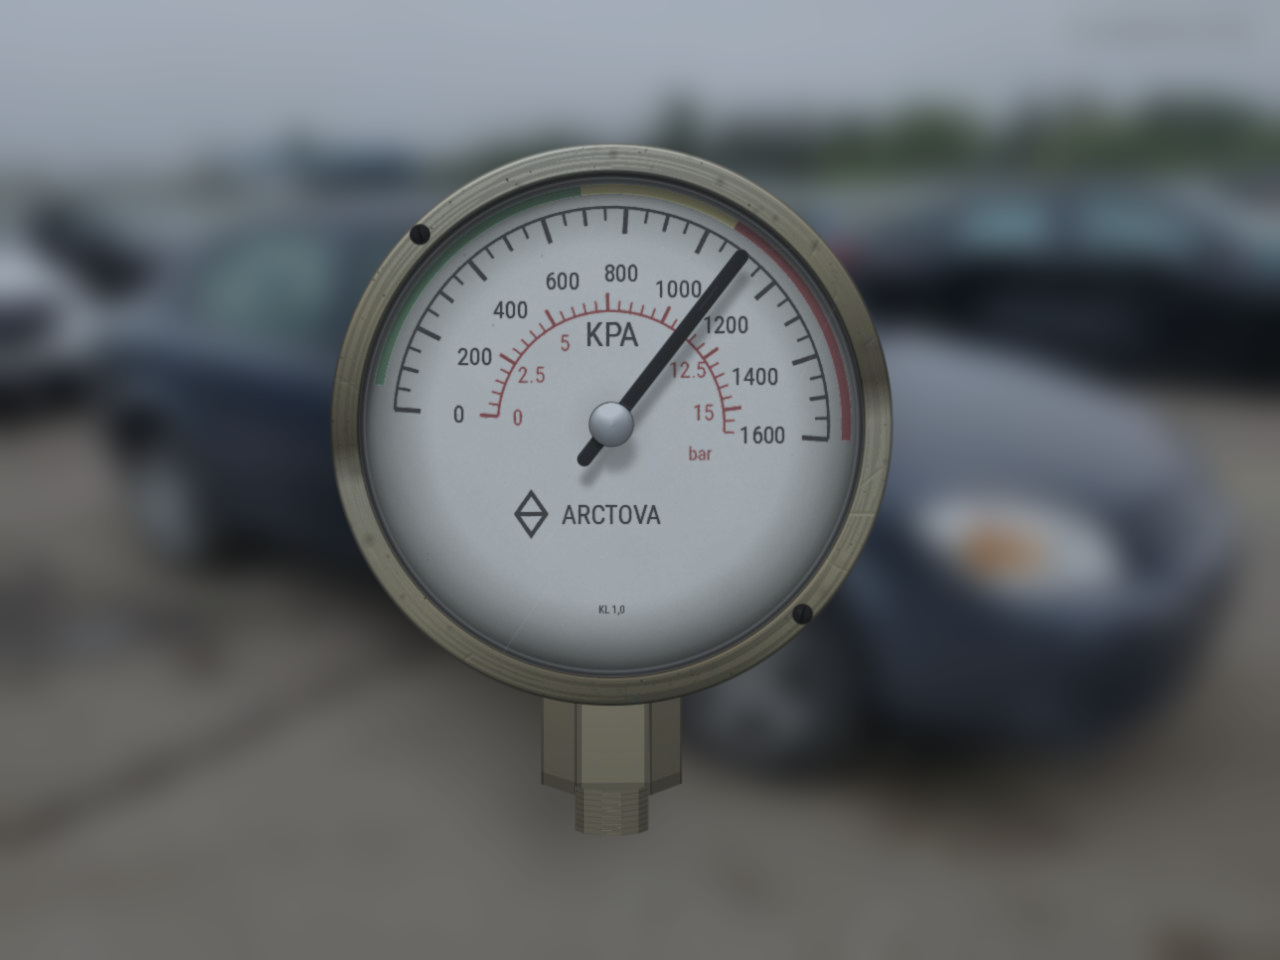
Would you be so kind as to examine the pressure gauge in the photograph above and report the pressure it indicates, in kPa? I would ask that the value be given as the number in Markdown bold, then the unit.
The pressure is **1100** kPa
